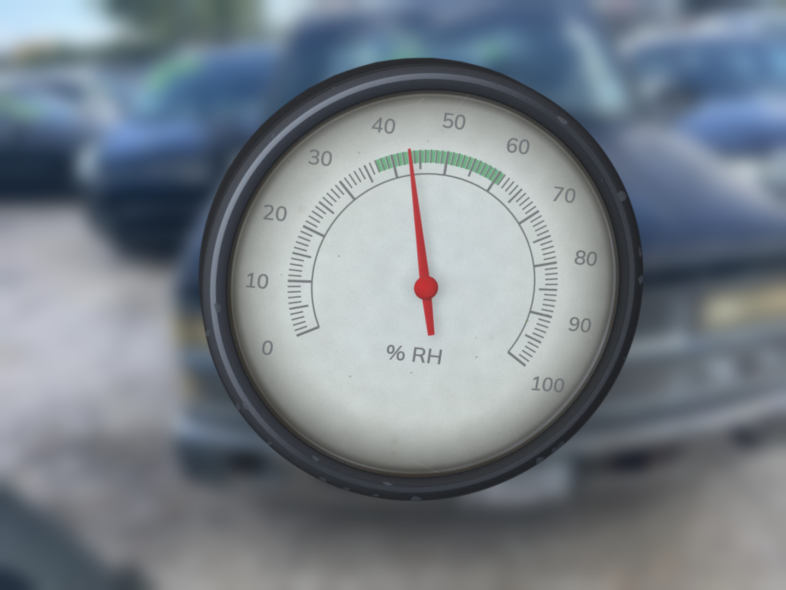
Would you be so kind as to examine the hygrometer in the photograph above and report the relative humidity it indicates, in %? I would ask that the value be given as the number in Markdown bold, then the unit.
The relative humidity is **43** %
